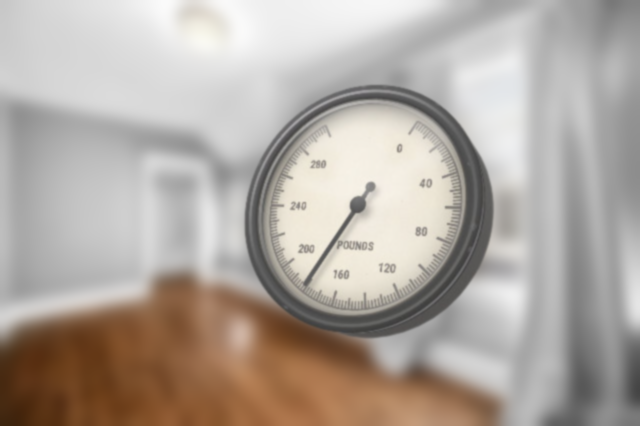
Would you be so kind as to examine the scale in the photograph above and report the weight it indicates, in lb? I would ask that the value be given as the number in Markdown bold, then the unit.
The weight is **180** lb
